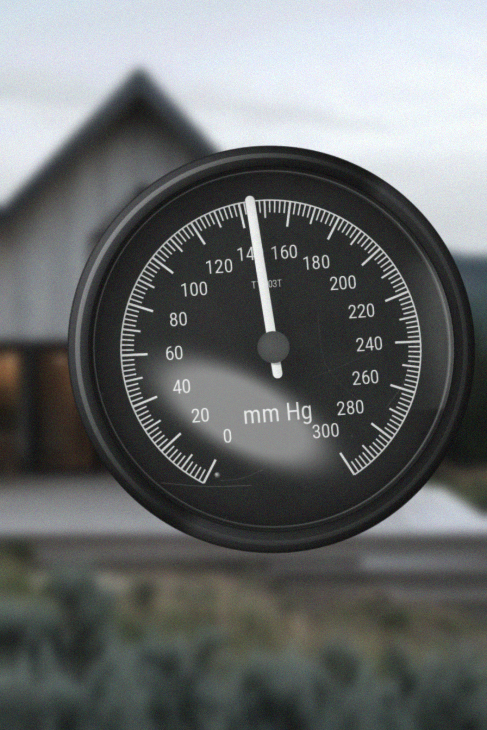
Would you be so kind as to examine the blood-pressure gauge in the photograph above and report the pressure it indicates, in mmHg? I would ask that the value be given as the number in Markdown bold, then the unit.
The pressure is **144** mmHg
